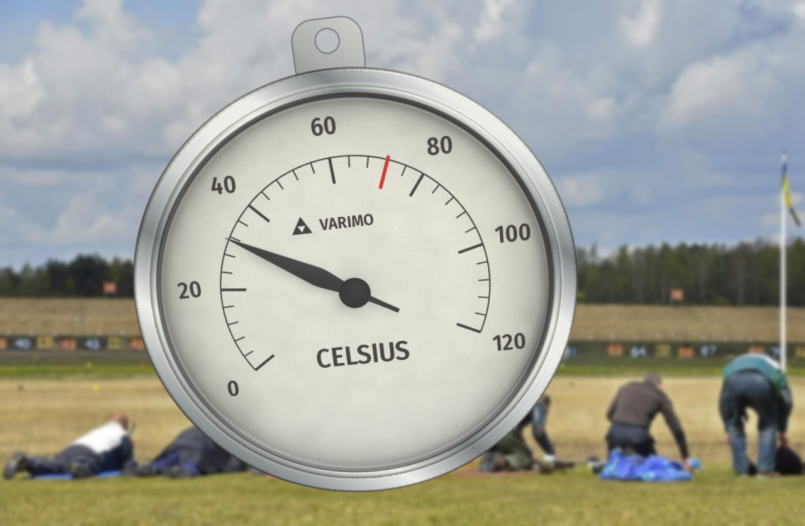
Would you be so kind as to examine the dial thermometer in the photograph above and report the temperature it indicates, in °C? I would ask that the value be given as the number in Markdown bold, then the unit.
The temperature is **32** °C
